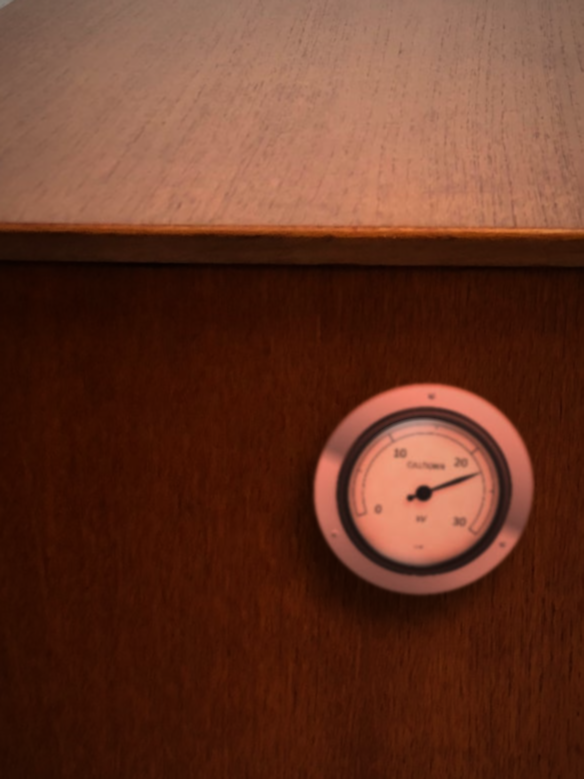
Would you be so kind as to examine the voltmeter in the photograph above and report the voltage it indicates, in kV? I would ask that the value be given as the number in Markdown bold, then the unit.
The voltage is **22.5** kV
